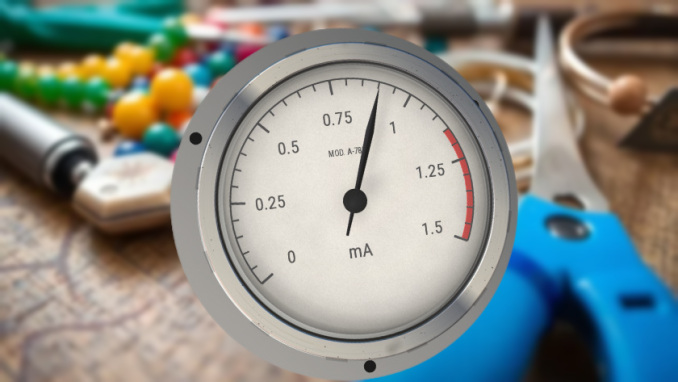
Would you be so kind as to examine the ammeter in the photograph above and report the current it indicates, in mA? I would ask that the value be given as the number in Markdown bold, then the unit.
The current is **0.9** mA
